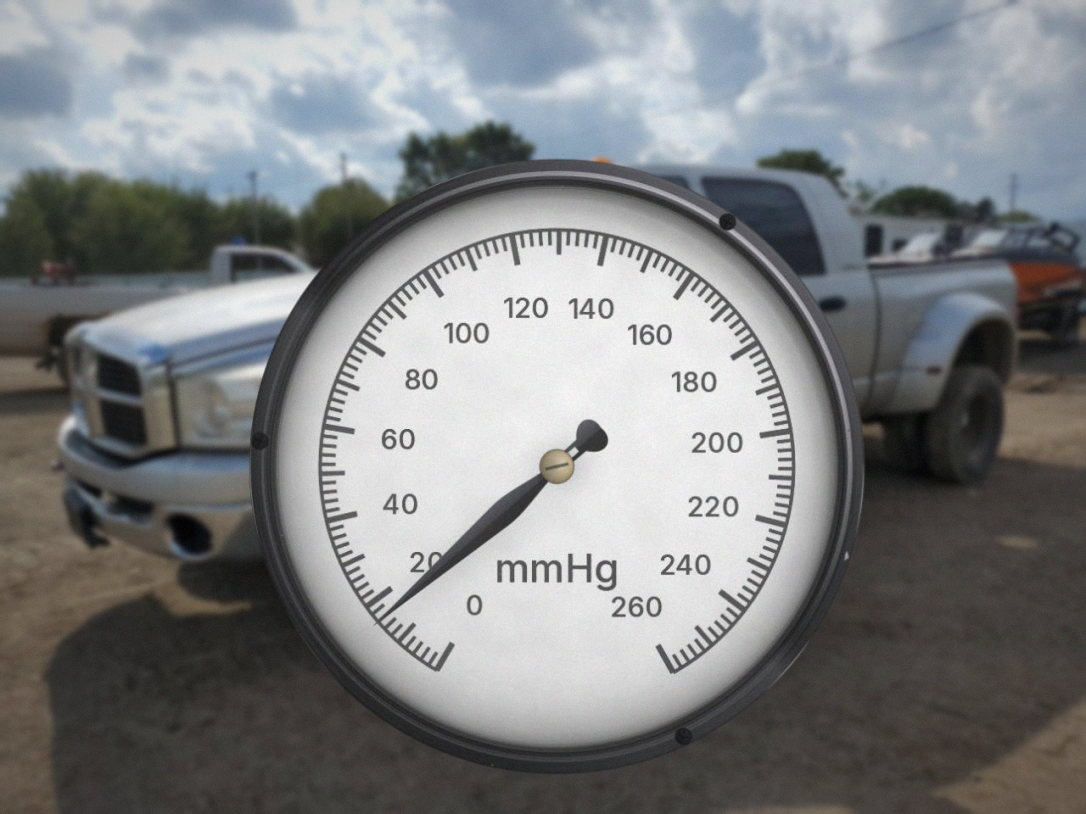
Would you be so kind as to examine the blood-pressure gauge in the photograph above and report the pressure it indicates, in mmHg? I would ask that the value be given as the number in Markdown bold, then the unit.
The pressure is **16** mmHg
